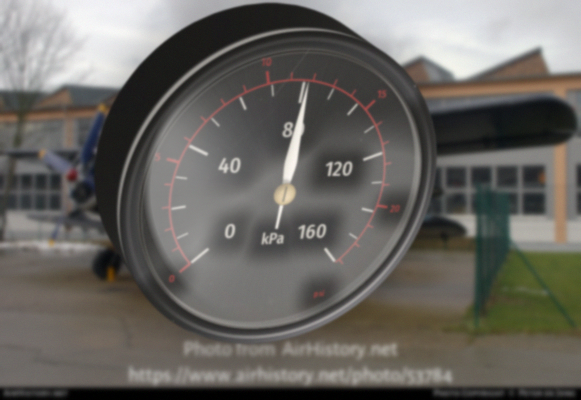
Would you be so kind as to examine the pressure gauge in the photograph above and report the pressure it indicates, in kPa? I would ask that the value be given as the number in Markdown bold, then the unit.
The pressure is **80** kPa
